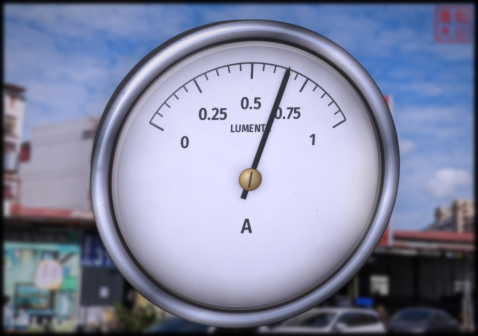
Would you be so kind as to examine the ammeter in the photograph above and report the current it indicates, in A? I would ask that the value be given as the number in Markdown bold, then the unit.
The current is **0.65** A
